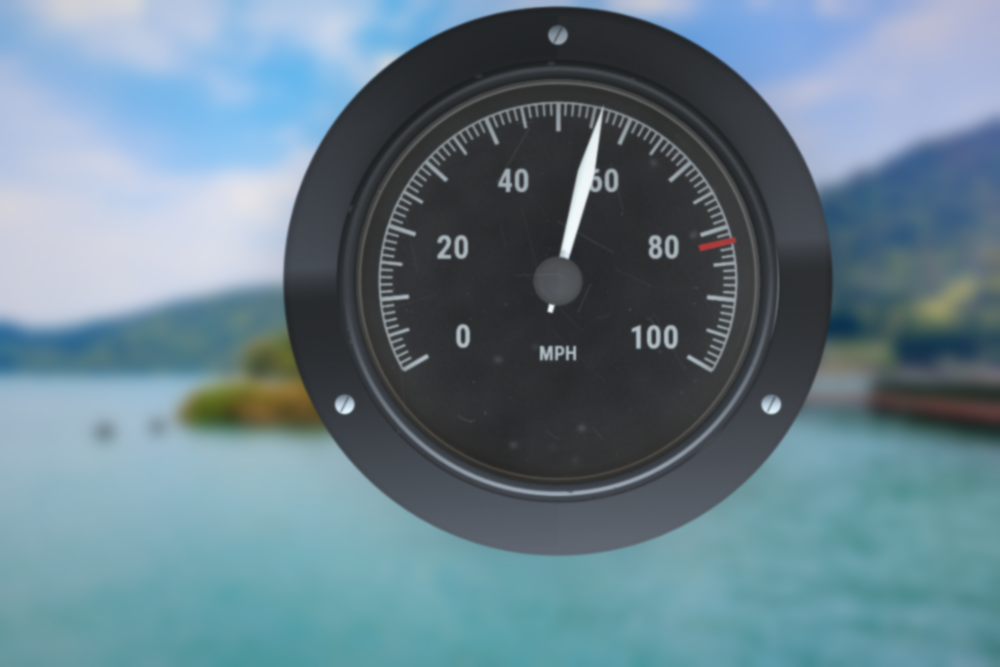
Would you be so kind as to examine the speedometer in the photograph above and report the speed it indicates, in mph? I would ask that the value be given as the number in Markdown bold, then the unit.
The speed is **56** mph
